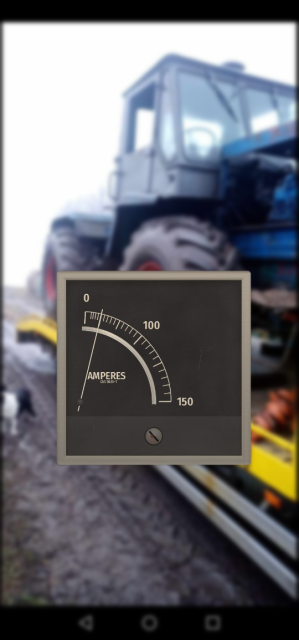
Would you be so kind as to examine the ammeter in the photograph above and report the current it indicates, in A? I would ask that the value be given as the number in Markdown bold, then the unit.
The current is **50** A
